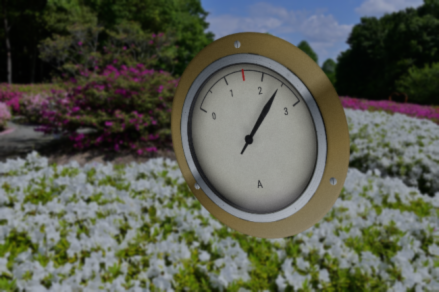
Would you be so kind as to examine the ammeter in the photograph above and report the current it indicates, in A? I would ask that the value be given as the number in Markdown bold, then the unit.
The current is **2.5** A
